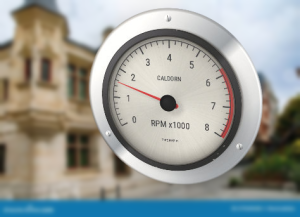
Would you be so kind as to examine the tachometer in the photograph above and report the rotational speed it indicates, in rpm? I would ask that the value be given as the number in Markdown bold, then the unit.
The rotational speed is **1600** rpm
